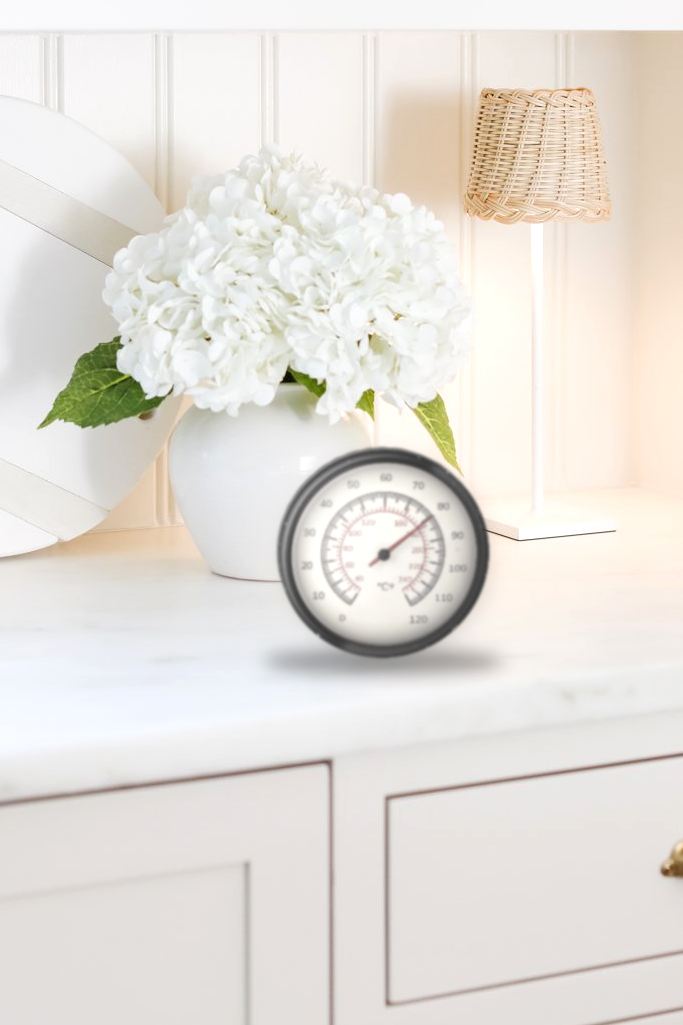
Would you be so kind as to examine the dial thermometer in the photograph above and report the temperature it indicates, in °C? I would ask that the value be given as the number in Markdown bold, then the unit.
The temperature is **80** °C
